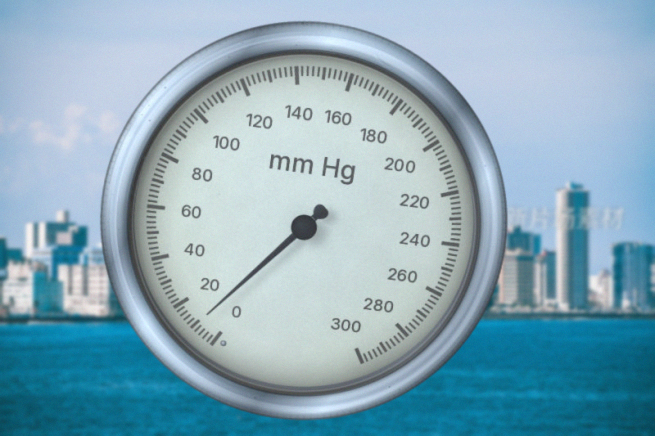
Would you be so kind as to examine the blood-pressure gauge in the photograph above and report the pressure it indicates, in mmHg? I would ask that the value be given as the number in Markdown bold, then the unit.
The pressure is **10** mmHg
